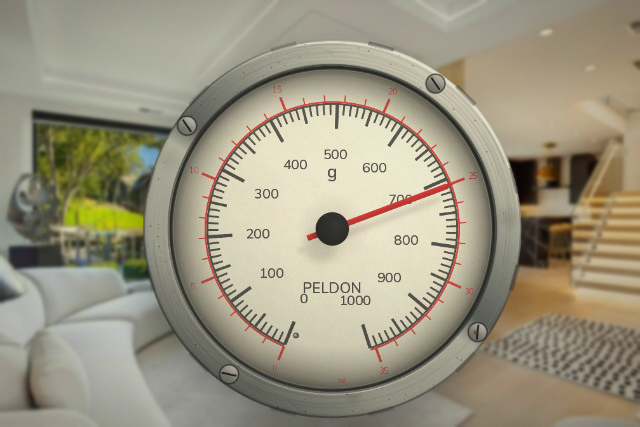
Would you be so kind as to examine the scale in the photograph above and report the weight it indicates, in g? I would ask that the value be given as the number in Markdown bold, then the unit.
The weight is **710** g
